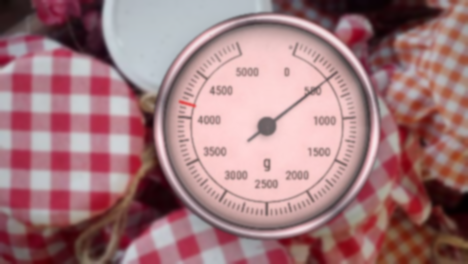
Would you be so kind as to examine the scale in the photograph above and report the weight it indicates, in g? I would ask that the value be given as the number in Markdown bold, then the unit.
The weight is **500** g
